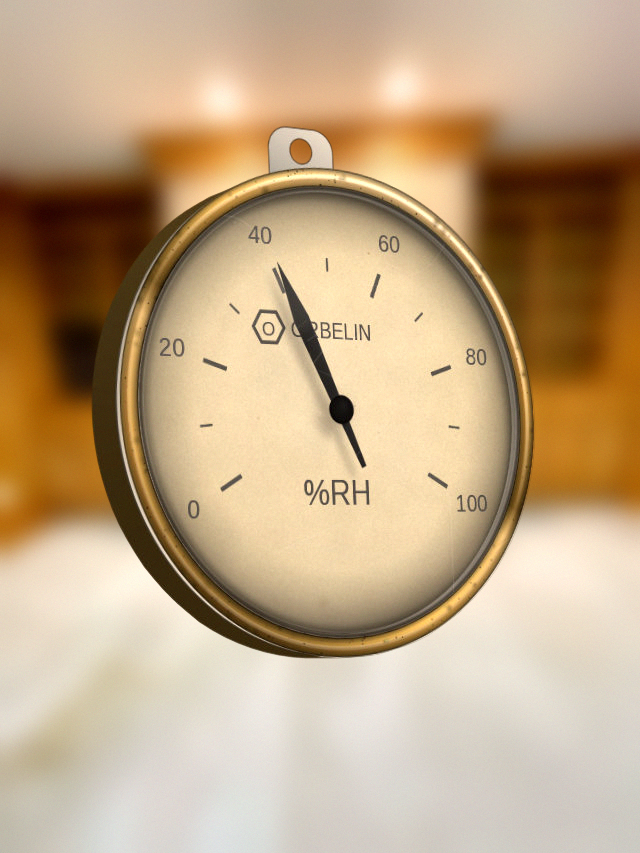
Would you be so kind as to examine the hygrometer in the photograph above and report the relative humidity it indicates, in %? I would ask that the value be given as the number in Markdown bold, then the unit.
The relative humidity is **40** %
